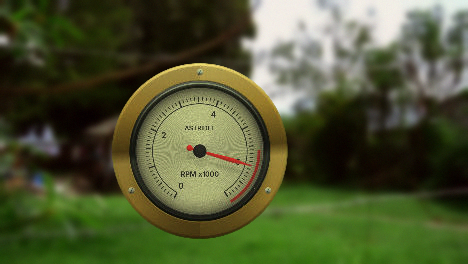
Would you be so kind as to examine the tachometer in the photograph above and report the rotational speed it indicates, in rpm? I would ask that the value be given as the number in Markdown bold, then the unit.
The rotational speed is **6000** rpm
